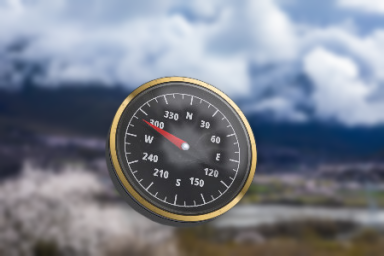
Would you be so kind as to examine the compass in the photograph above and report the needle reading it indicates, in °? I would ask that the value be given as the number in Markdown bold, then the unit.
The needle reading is **290** °
